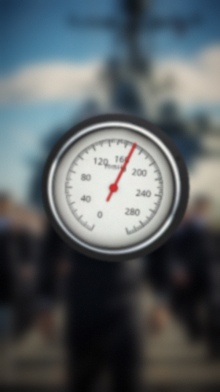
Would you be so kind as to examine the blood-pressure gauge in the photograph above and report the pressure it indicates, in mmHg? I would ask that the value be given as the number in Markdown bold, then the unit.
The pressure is **170** mmHg
